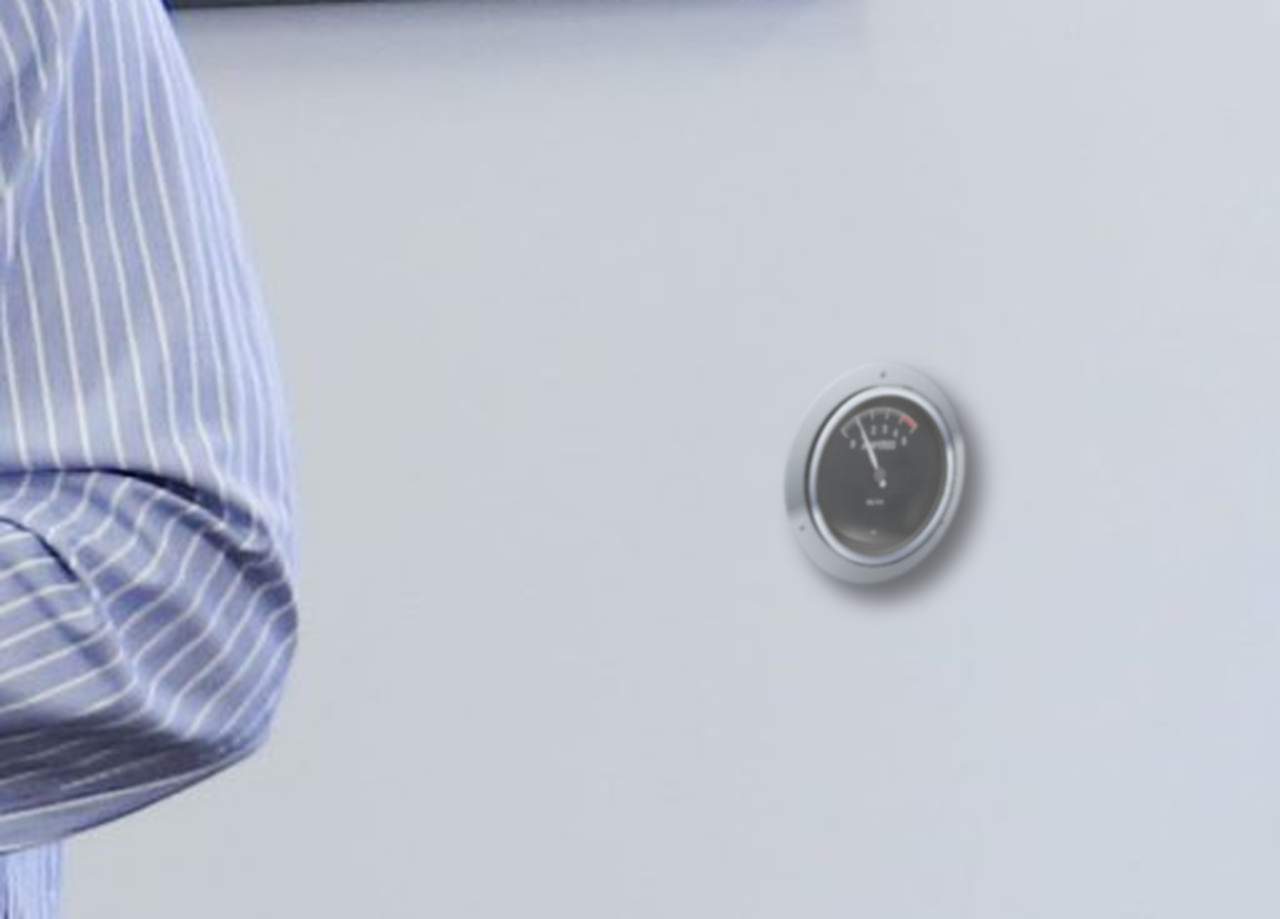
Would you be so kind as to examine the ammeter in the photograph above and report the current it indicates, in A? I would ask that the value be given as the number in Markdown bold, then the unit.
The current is **1** A
